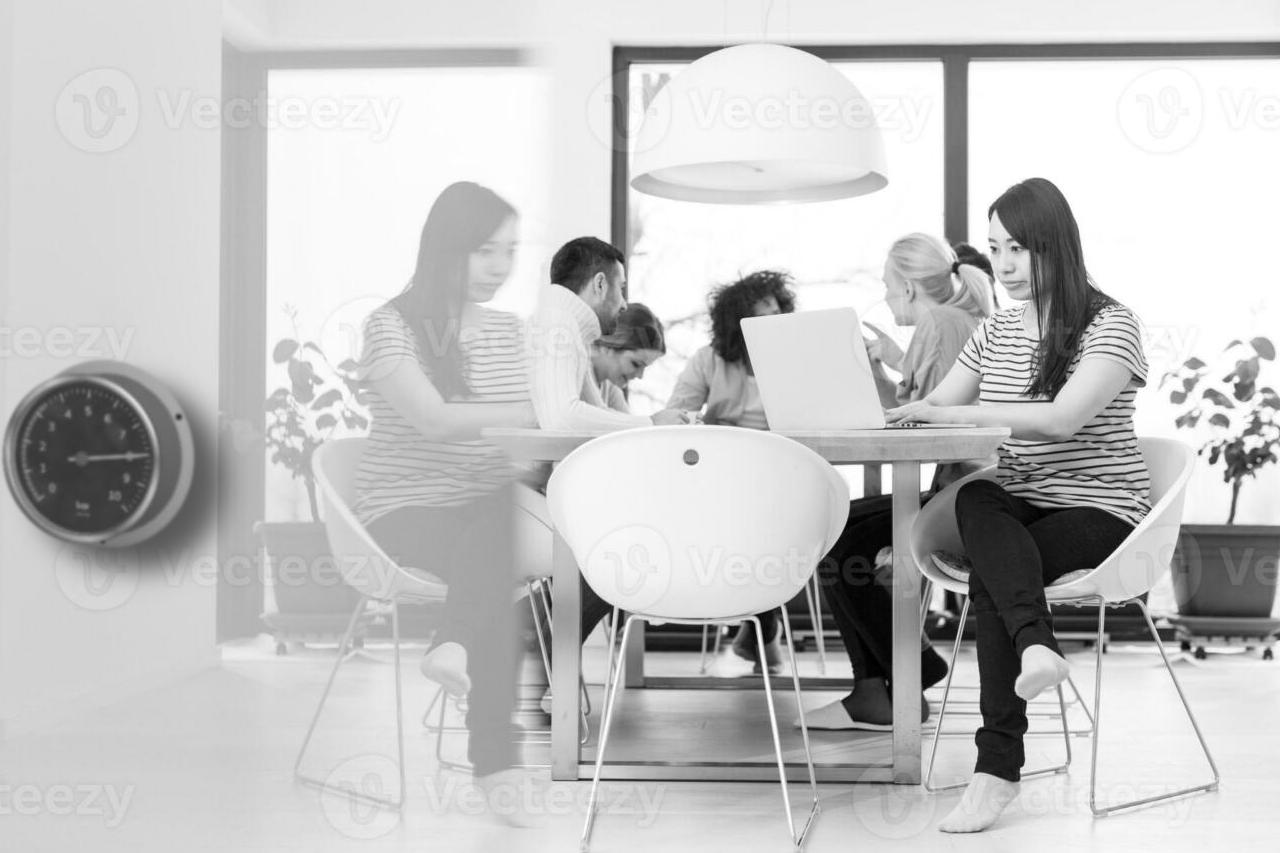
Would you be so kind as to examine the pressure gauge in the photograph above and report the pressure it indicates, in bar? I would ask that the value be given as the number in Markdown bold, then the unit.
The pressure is **8** bar
